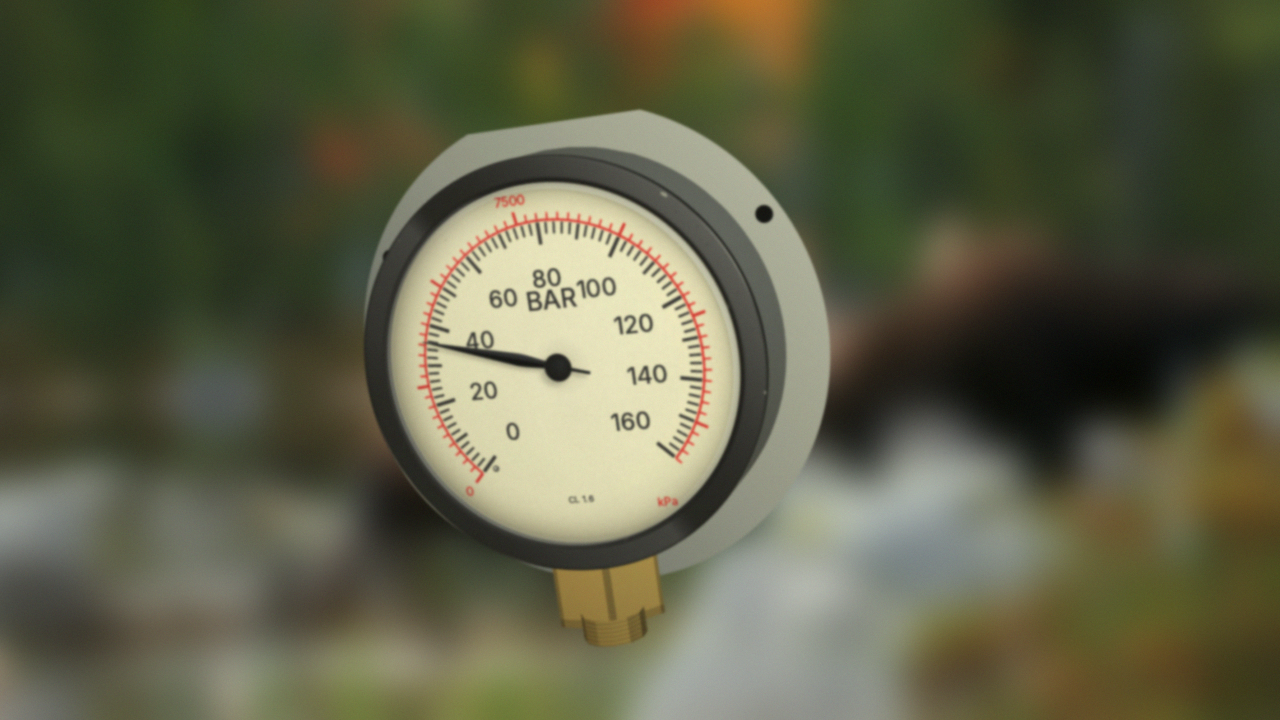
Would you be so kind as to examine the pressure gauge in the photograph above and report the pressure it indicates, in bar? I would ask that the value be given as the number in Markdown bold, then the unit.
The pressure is **36** bar
